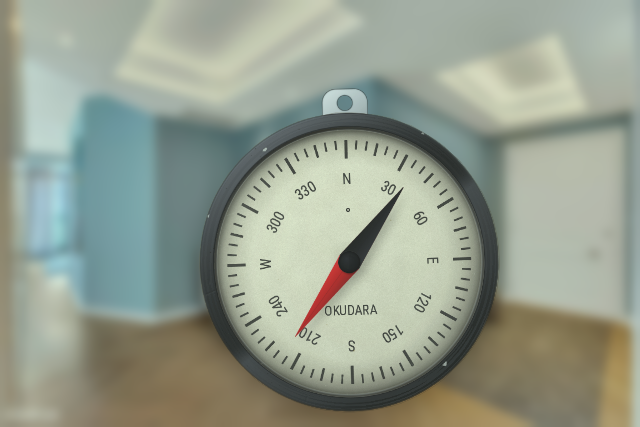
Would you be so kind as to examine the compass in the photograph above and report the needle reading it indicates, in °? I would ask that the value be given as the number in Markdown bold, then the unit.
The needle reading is **217.5** °
